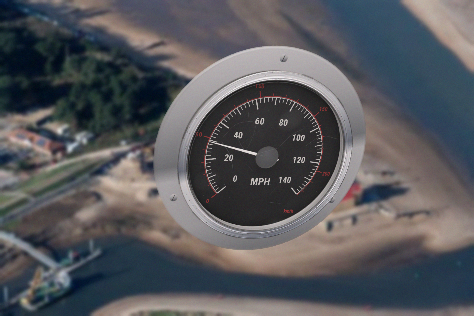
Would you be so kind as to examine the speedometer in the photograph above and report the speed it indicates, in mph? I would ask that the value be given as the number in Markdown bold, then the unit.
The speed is **30** mph
